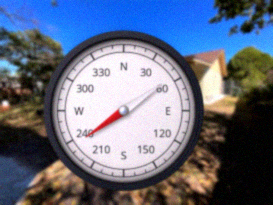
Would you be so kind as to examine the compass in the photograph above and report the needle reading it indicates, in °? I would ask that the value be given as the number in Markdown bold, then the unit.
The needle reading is **235** °
